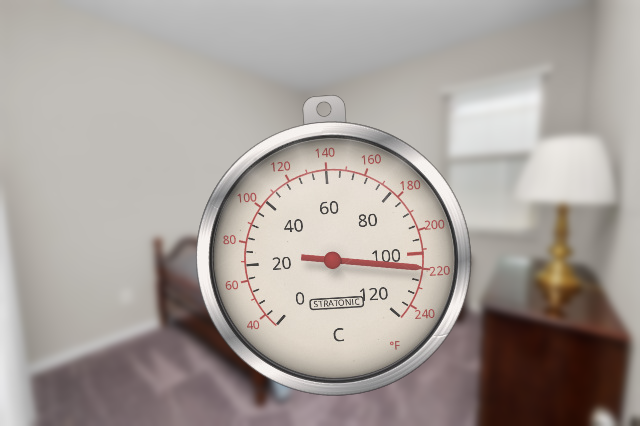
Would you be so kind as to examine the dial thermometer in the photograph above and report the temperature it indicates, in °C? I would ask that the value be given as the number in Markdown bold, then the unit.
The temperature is **104** °C
